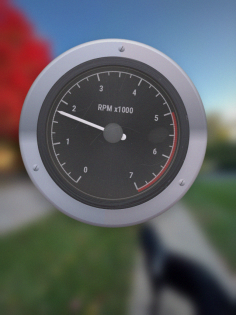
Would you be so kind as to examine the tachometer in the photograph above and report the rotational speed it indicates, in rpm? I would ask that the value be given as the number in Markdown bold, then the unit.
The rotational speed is **1750** rpm
